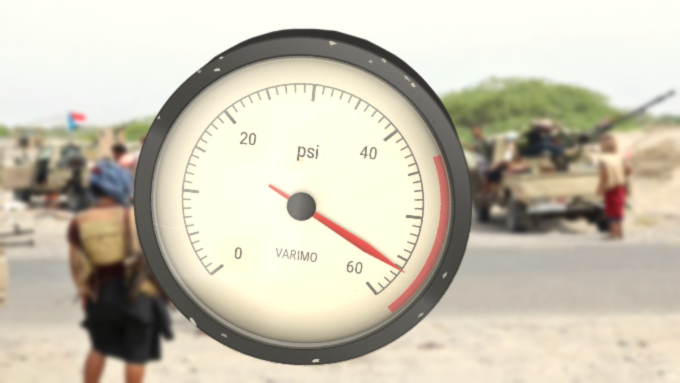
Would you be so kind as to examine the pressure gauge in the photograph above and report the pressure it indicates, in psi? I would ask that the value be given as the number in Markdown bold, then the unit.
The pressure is **56** psi
